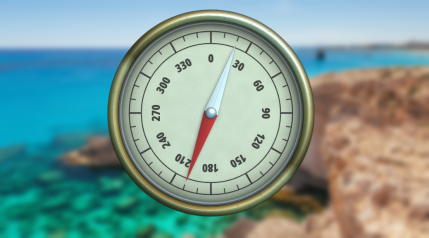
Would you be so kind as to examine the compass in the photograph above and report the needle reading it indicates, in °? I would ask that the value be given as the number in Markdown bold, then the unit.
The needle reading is **200** °
